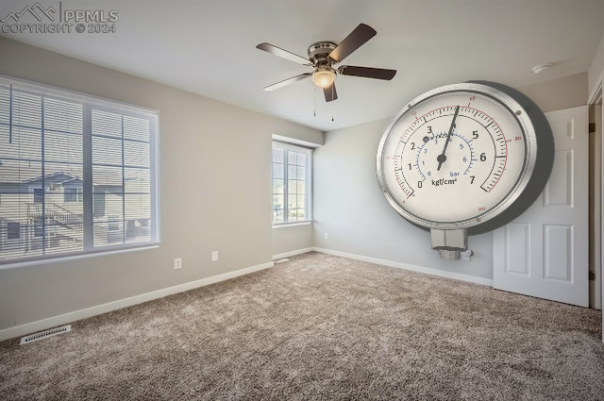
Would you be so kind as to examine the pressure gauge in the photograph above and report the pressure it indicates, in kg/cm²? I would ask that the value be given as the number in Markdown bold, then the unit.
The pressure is **4** kg/cm²
